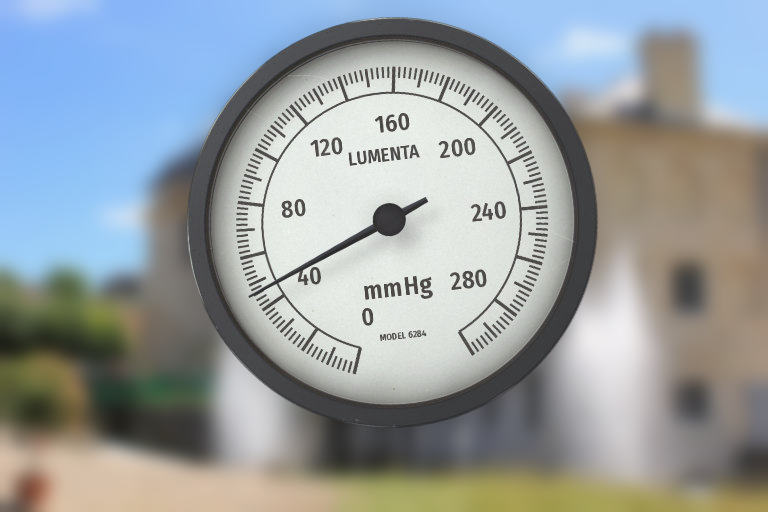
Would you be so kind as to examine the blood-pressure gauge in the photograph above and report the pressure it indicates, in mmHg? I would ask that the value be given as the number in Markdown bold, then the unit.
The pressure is **46** mmHg
